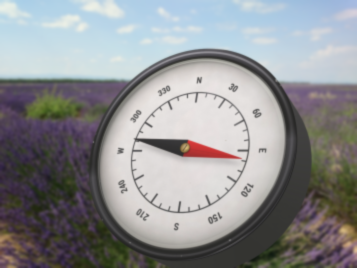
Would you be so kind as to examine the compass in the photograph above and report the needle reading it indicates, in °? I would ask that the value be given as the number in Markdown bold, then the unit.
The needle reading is **100** °
